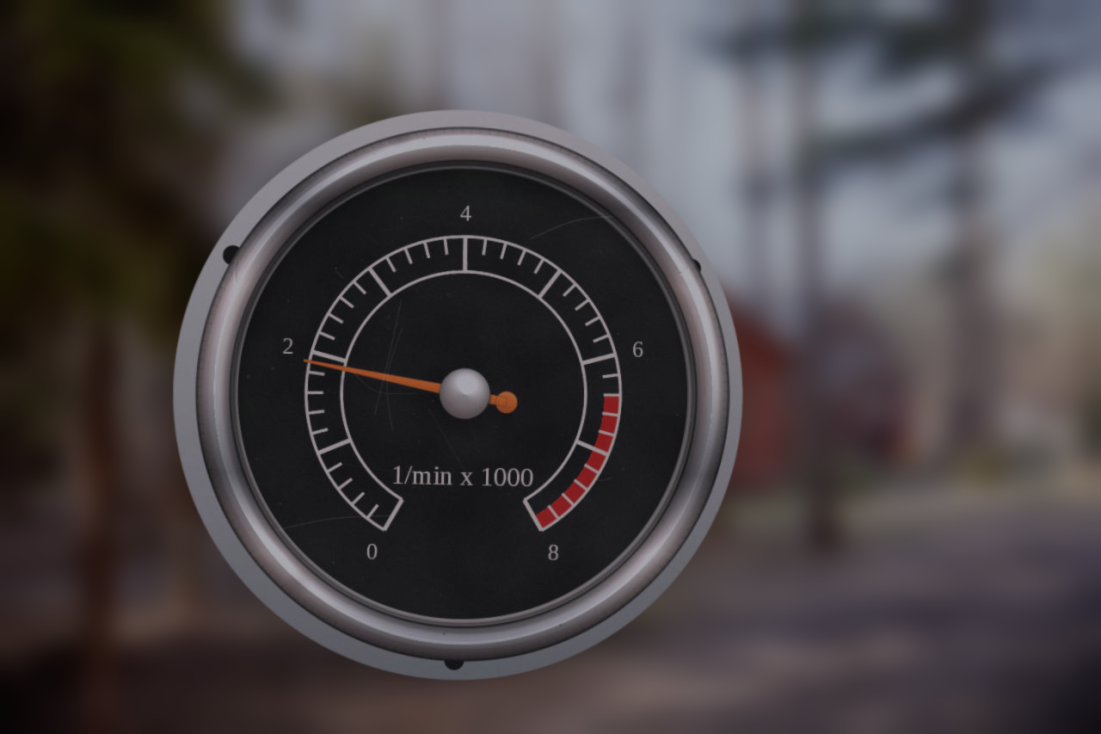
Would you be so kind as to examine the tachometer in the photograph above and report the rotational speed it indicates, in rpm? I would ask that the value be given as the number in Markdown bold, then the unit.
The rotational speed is **1900** rpm
